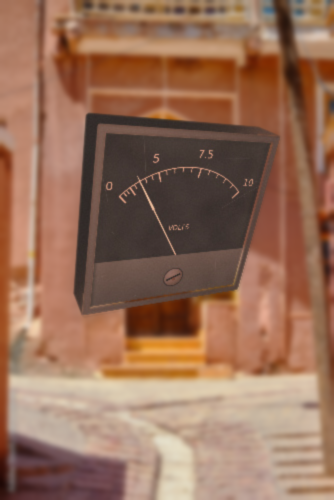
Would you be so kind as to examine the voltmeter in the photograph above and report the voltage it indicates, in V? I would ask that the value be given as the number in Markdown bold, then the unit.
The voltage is **3.5** V
